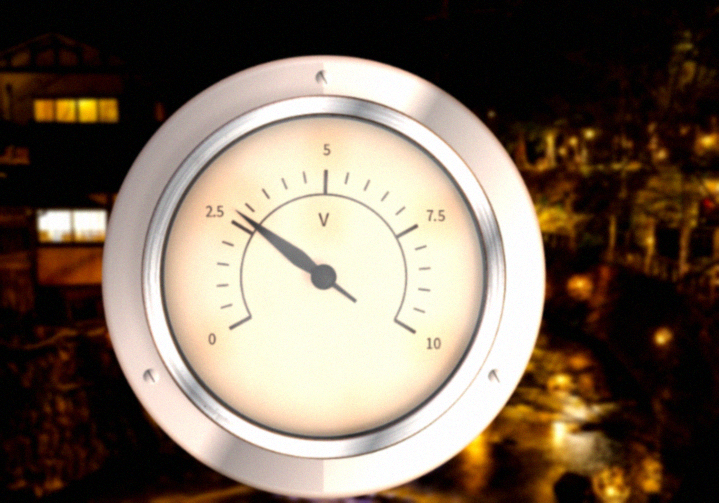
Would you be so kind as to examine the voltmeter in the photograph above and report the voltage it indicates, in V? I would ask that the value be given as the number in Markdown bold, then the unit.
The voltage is **2.75** V
